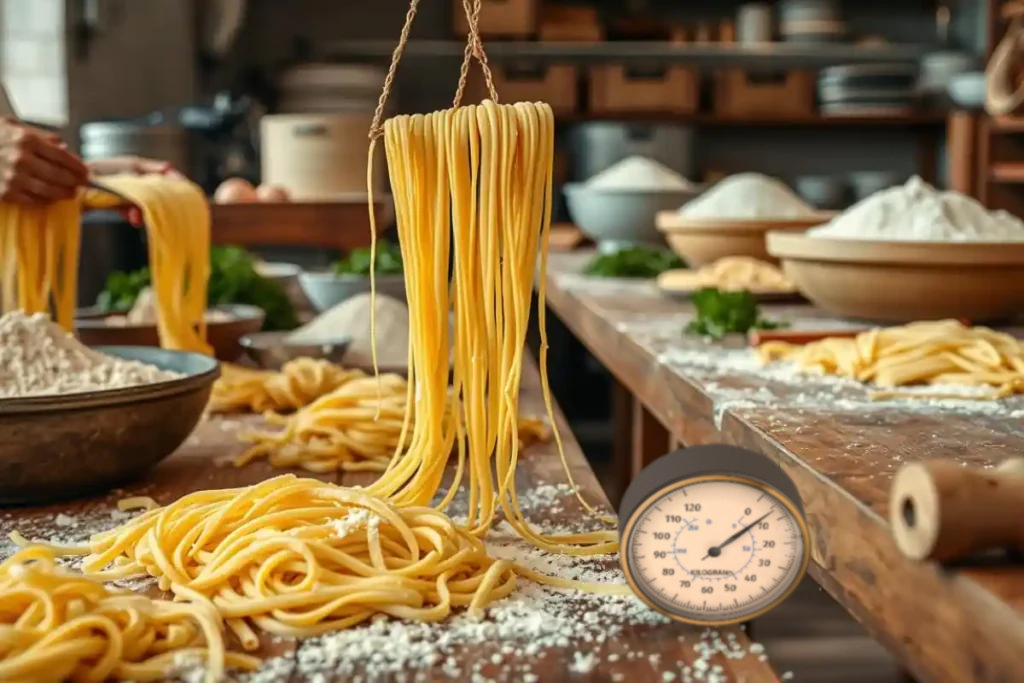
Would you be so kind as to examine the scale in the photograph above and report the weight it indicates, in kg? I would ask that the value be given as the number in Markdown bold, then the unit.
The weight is **5** kg
